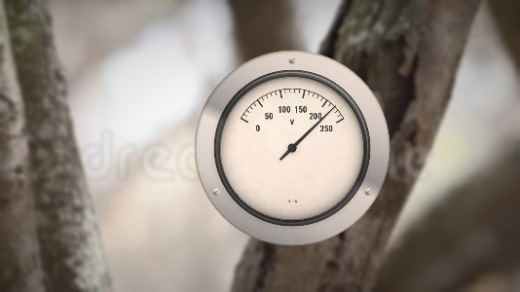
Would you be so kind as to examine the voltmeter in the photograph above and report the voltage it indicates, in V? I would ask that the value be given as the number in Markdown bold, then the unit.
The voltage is **220** V
